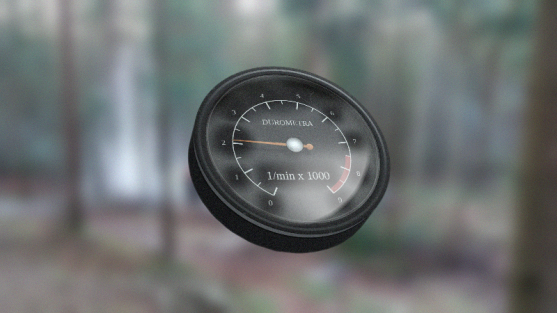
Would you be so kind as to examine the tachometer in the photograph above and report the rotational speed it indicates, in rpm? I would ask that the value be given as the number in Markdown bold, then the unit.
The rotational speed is **2000** rpm
